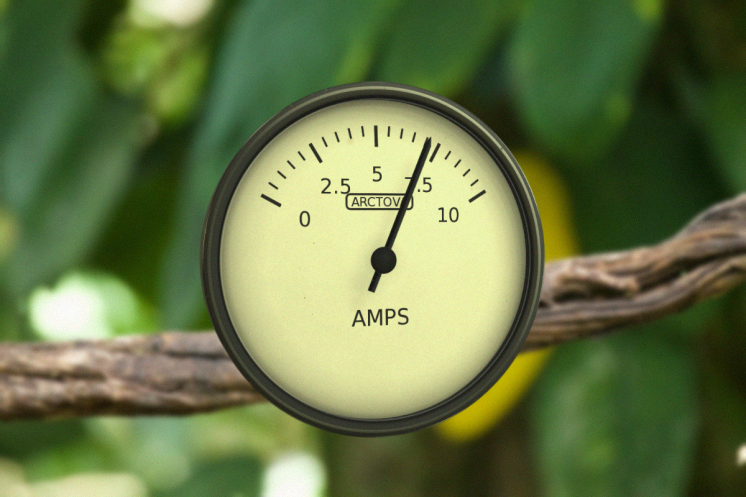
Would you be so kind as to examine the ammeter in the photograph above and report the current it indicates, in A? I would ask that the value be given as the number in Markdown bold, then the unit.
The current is **7** A
